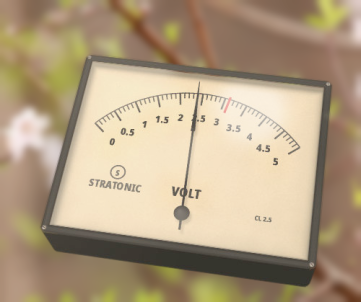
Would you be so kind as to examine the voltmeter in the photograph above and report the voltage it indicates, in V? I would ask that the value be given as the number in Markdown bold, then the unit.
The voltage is **2.4** V
